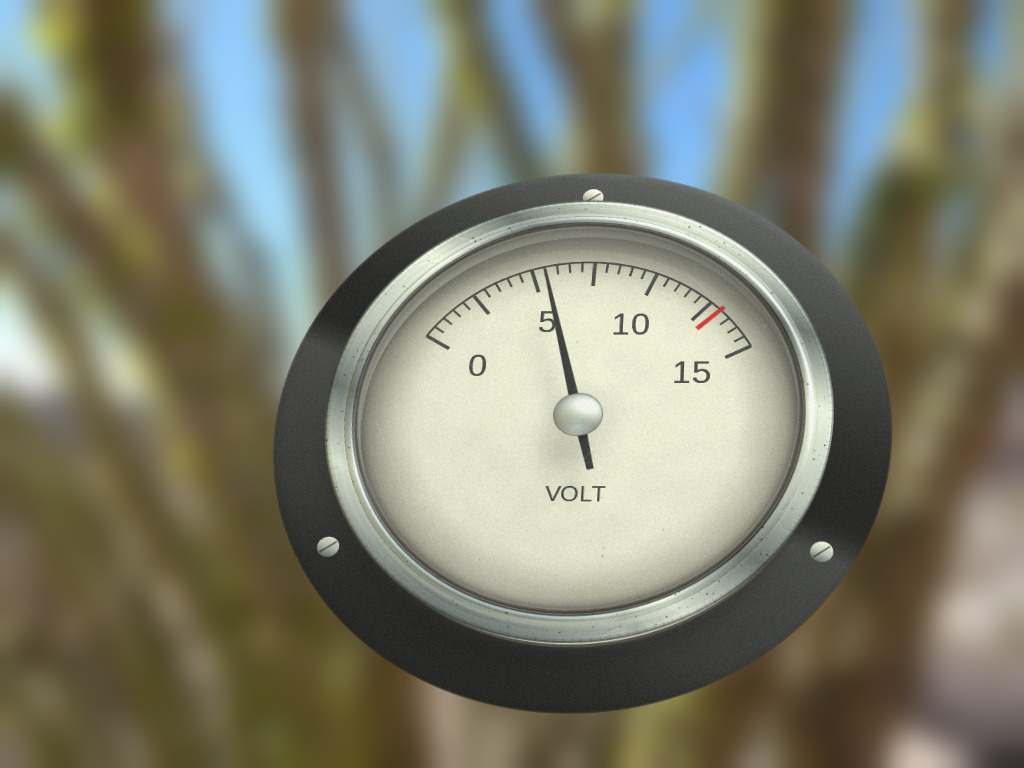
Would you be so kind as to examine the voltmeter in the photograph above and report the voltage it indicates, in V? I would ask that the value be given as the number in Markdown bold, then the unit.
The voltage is **5.5** V
